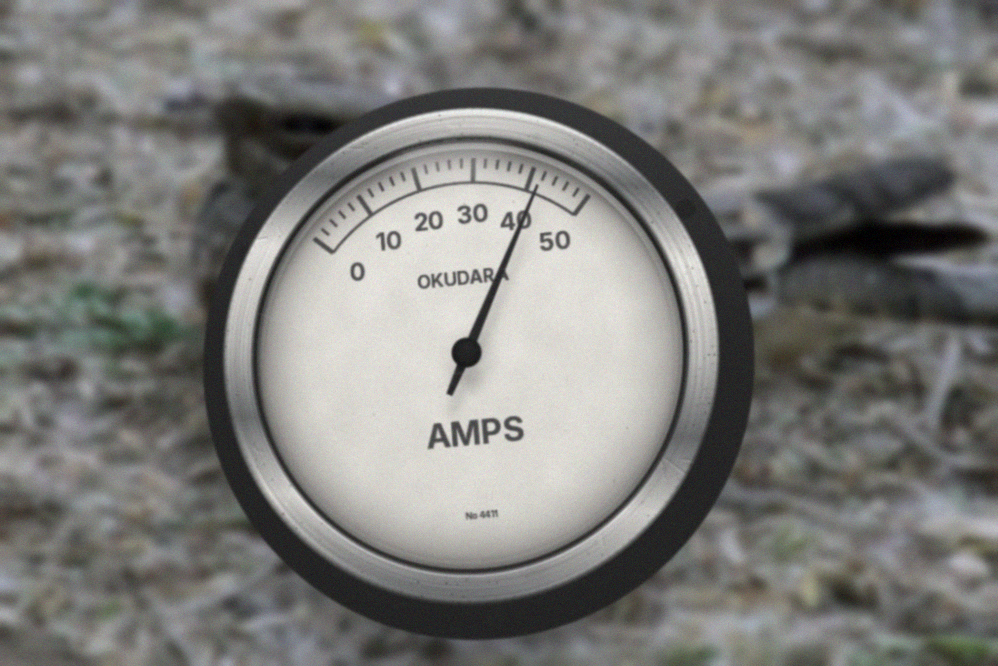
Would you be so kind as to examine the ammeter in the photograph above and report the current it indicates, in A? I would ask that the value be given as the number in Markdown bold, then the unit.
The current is **42** A
